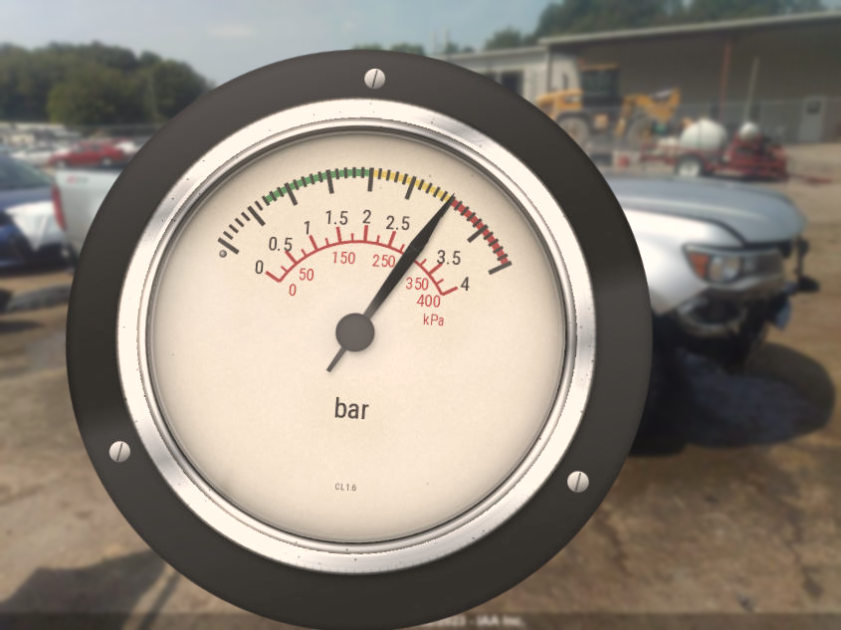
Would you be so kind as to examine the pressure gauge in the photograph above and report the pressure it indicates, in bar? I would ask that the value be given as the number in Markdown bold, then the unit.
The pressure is **3** bar
